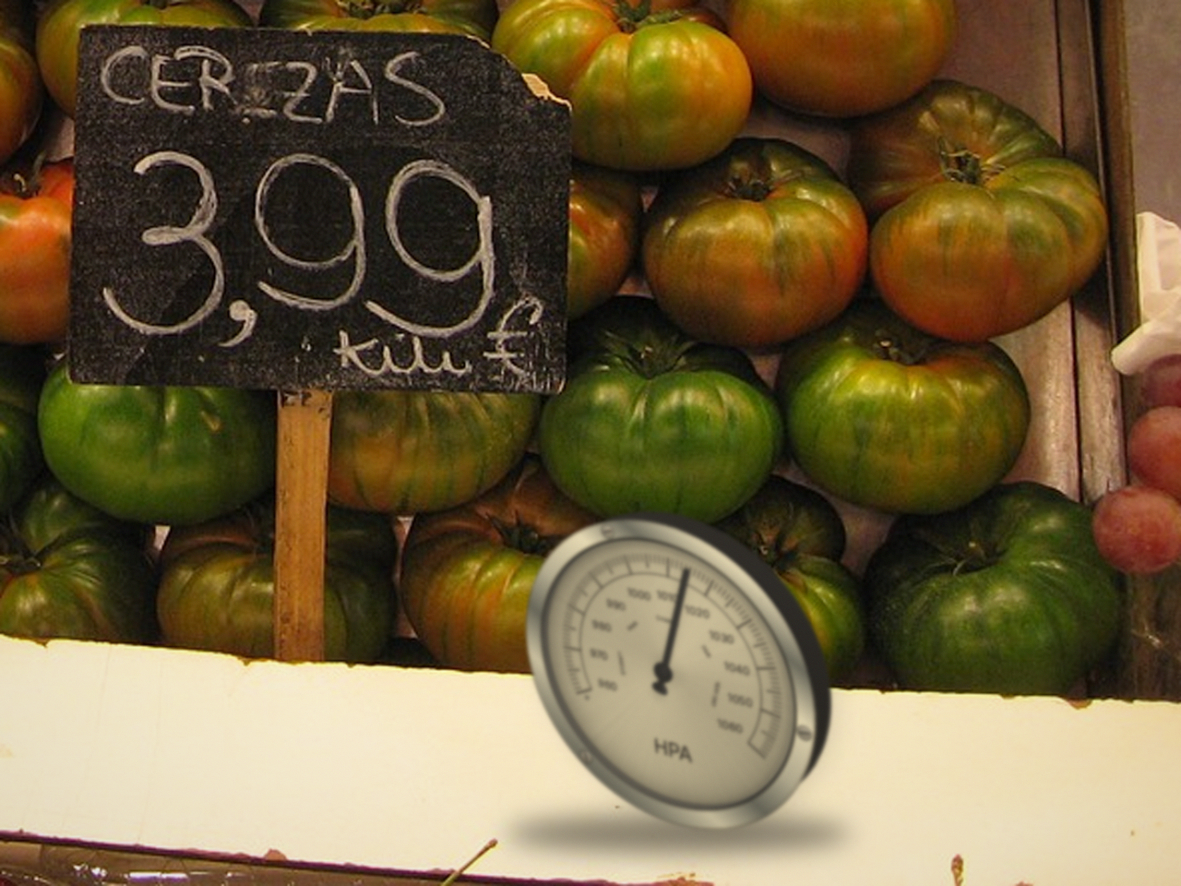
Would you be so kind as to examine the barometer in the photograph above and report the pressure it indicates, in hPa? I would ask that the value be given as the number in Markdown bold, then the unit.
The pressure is **1015** hPa
